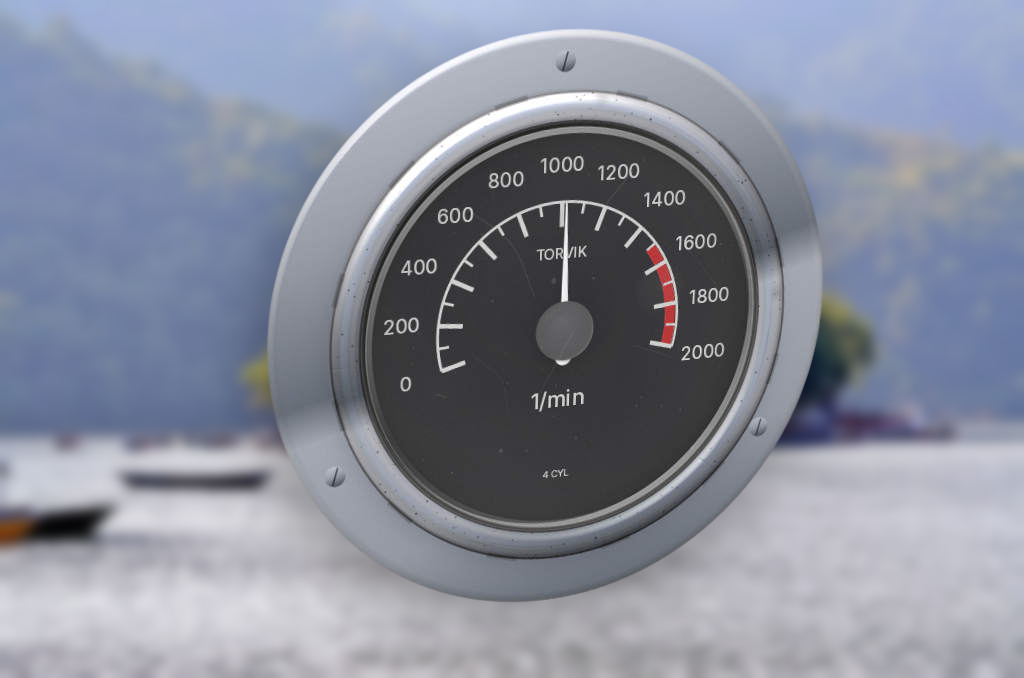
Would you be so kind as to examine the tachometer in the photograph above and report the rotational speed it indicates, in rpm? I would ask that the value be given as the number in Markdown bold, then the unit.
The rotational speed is **1000** rpm
